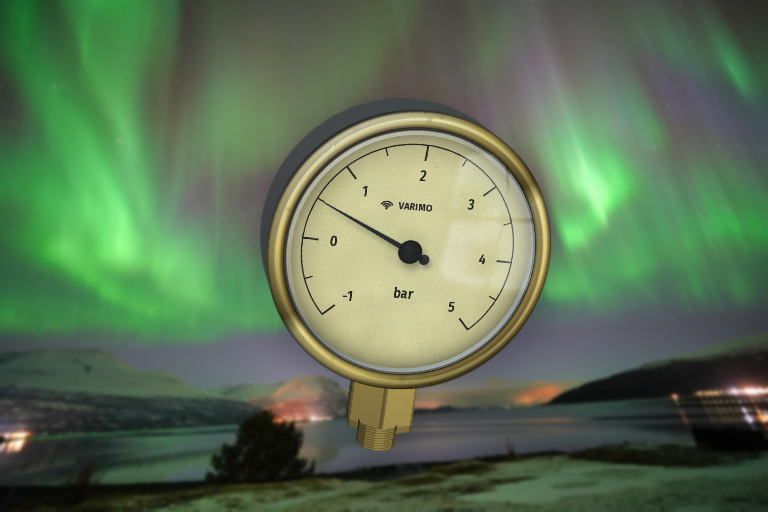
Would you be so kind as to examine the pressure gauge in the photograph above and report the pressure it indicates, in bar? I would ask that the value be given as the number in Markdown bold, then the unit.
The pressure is **0.5** bar
